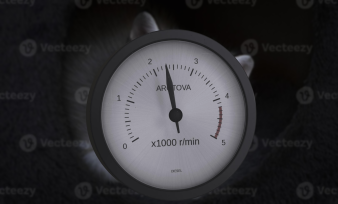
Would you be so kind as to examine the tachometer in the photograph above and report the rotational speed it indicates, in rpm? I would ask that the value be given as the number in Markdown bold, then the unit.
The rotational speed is **2300** rpm
